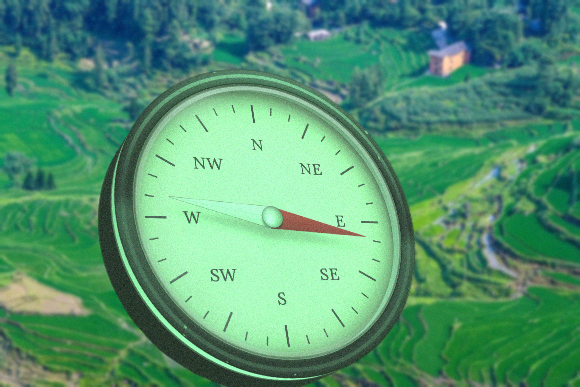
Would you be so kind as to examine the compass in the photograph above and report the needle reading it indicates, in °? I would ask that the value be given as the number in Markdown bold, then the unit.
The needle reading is **100** °
